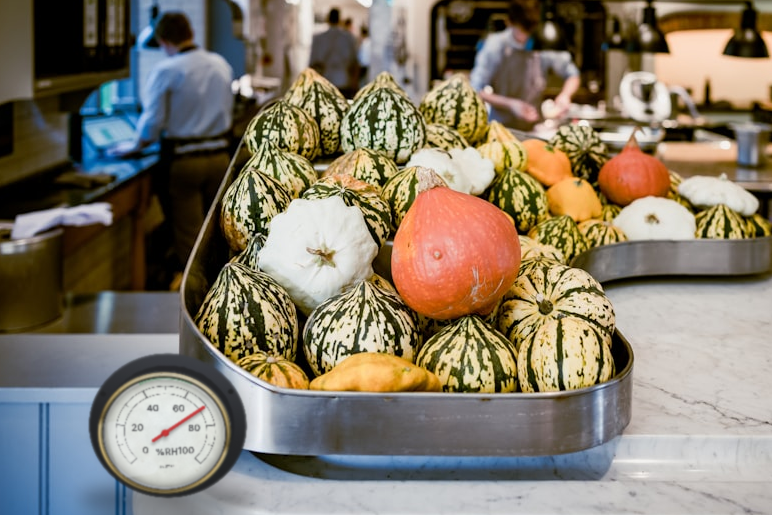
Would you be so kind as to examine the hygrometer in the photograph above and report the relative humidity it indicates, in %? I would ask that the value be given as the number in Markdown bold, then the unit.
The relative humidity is **70** %
